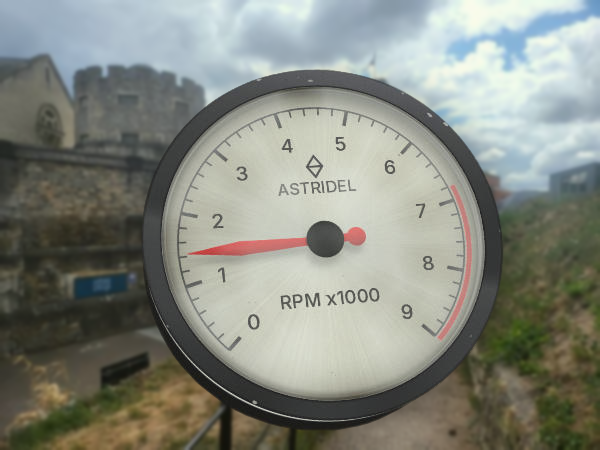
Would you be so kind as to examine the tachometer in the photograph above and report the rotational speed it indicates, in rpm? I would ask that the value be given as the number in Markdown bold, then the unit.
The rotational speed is **1400** rpm
